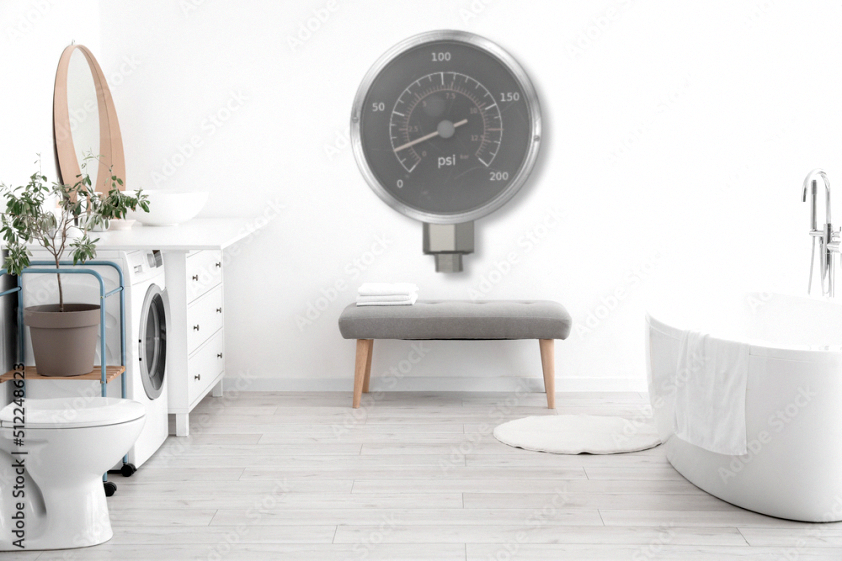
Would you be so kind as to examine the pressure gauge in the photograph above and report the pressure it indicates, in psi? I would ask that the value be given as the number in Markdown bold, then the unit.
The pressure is **20** psi
